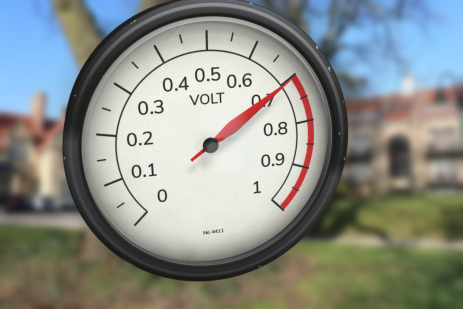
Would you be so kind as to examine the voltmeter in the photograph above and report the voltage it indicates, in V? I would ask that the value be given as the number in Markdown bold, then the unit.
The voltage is **0.7** V
